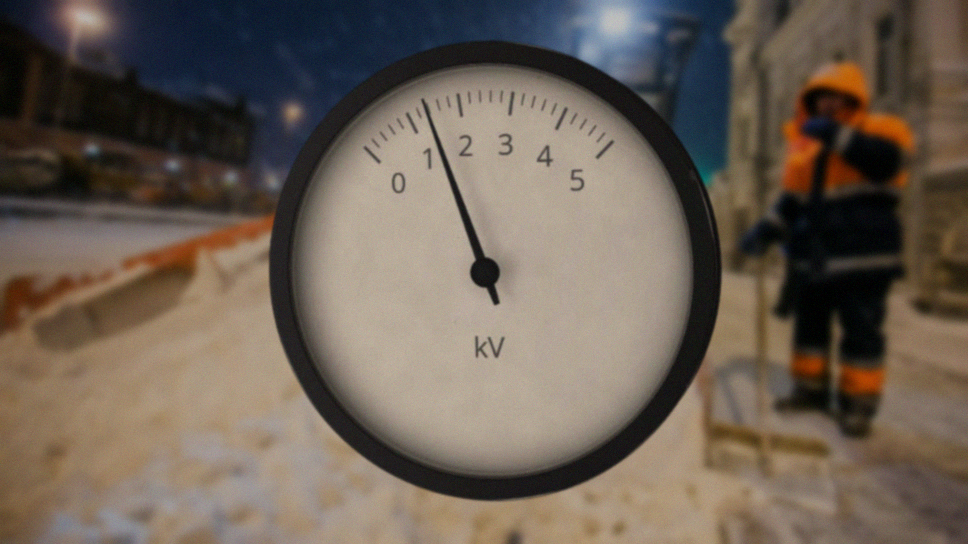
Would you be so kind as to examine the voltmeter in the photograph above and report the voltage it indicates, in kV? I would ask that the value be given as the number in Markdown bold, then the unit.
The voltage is **1.4** kV
